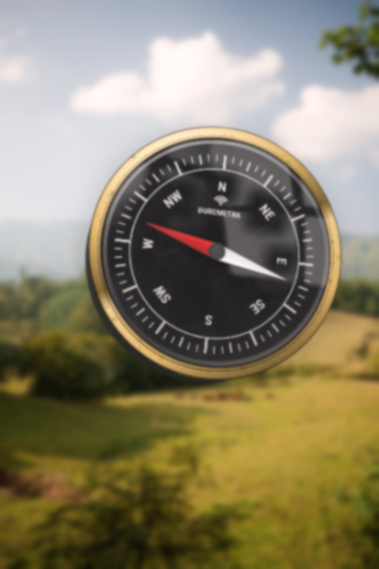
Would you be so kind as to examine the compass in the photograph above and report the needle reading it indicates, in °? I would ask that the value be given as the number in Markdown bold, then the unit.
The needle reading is **285** °
